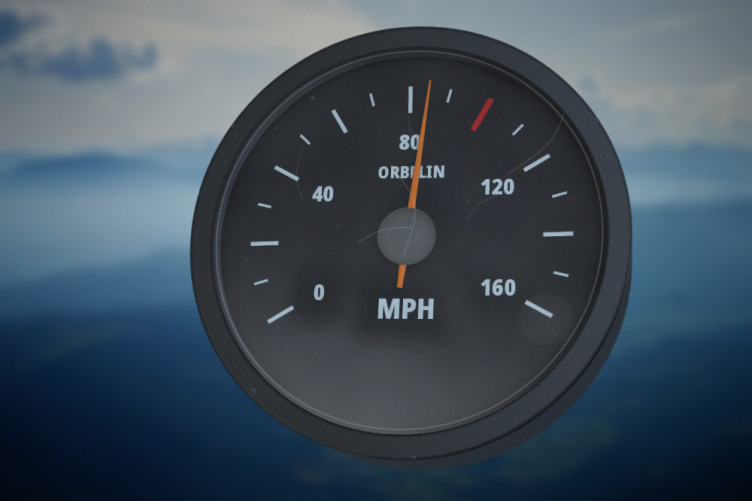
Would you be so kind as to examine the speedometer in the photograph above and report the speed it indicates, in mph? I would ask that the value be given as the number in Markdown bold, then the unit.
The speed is **85** mph
